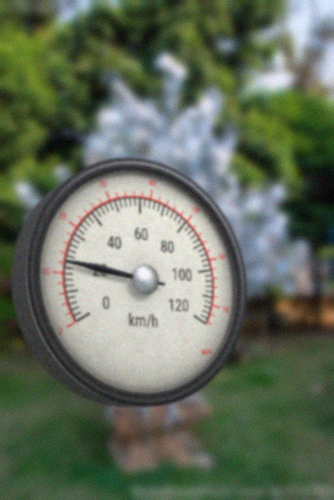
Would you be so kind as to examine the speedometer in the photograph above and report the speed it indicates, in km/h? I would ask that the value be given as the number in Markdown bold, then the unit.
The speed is **20** km/h
